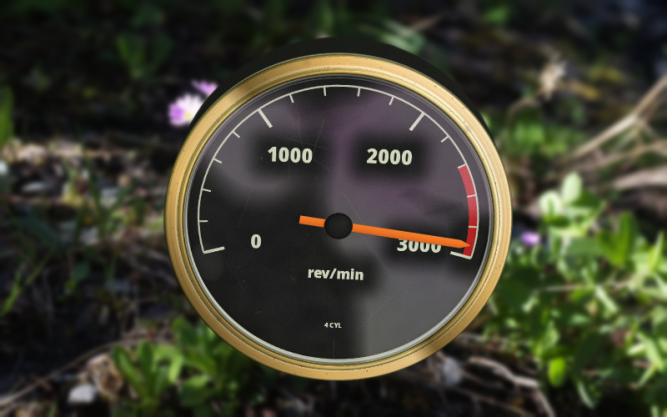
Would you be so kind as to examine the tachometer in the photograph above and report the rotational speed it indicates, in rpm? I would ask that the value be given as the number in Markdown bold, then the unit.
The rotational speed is **2900** rpm
